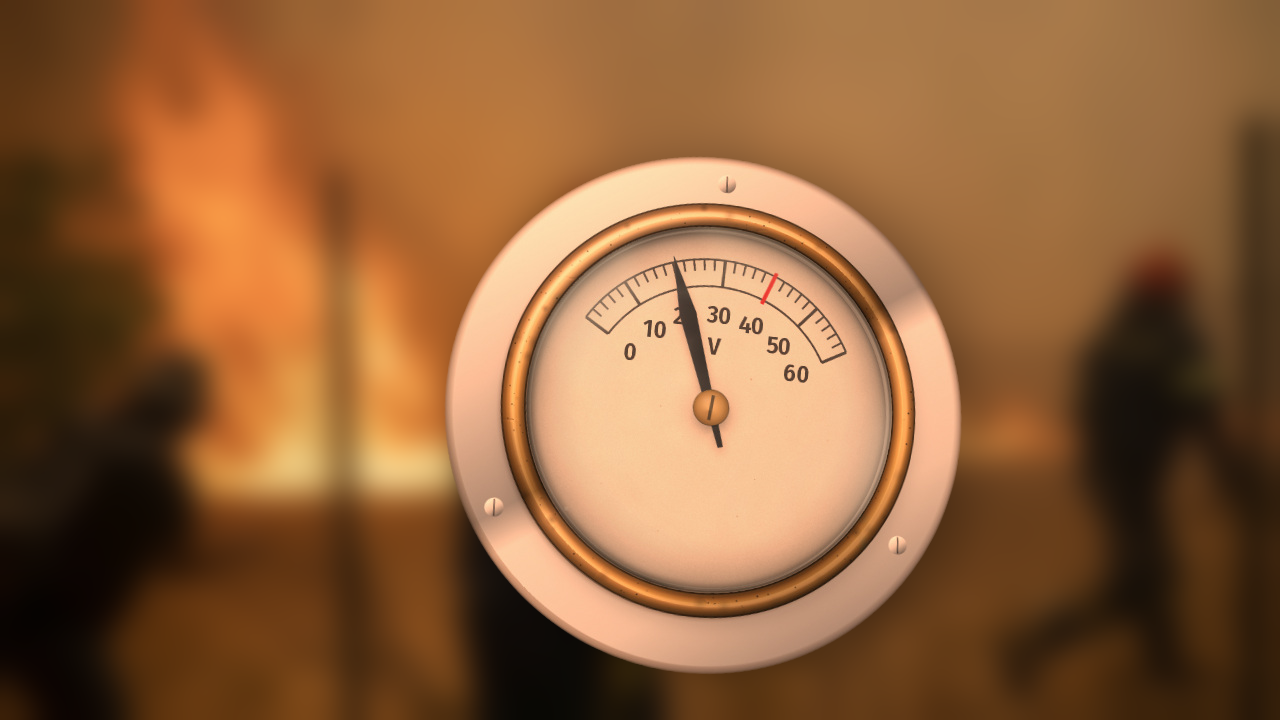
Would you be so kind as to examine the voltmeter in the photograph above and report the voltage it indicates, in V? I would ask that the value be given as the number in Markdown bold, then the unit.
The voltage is **20** V
